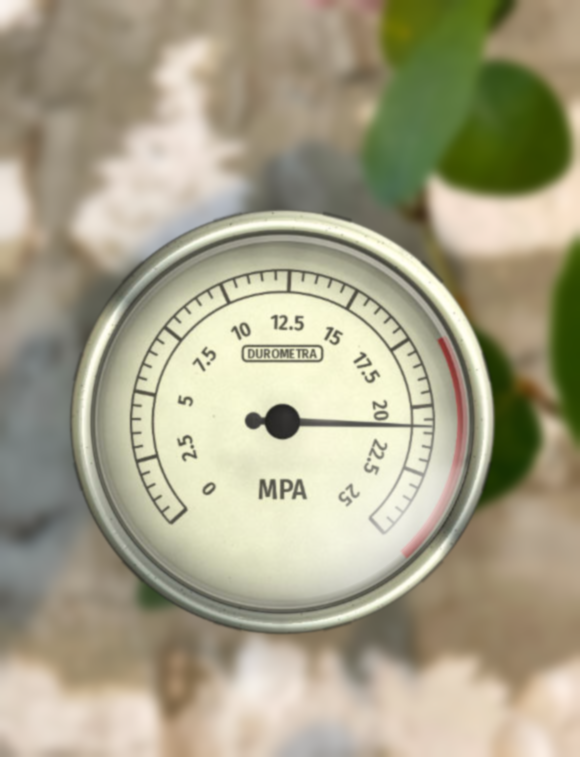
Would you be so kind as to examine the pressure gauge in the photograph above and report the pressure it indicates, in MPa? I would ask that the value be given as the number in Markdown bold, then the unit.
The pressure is **20.75** MPa
